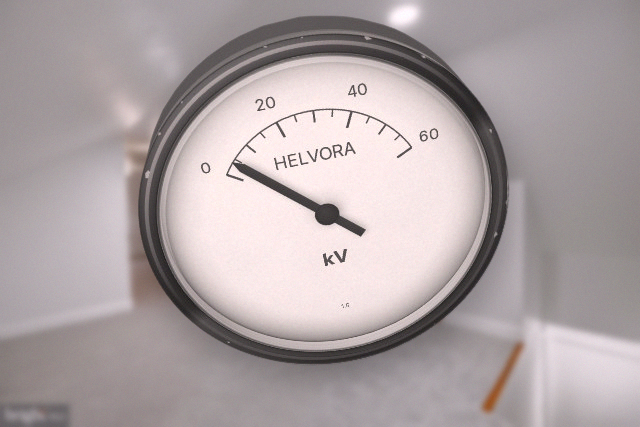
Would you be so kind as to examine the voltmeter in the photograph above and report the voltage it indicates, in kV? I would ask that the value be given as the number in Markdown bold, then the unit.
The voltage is **5** kV
